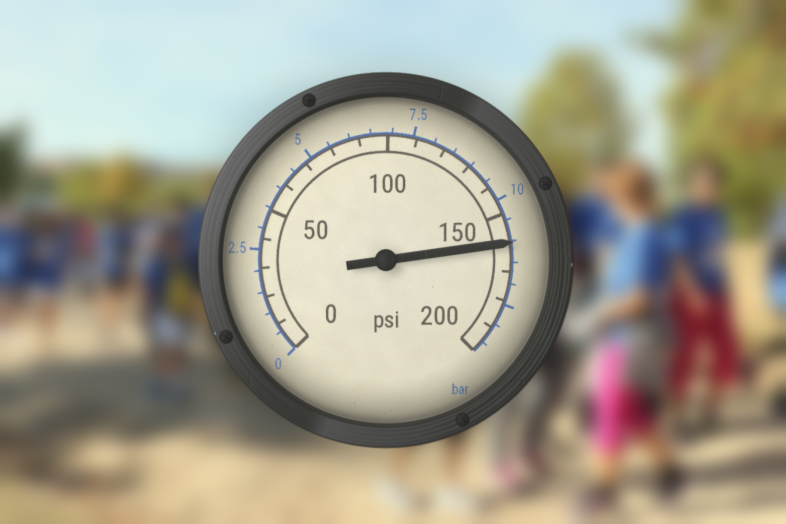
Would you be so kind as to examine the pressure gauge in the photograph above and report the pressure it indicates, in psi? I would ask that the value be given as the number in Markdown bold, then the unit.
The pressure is **160** psi
